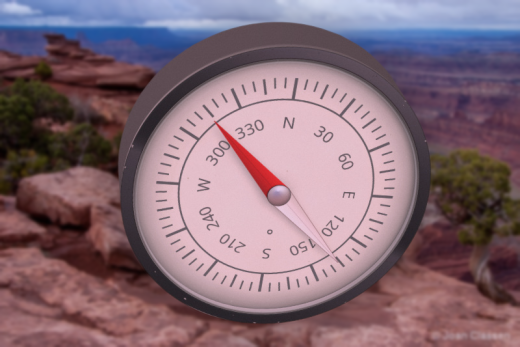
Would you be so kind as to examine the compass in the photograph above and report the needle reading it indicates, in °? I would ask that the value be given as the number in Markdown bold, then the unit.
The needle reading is **315** °
